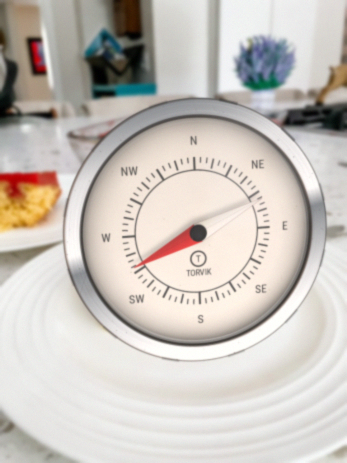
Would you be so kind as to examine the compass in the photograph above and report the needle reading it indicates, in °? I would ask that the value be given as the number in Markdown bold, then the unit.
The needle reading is **245** °
